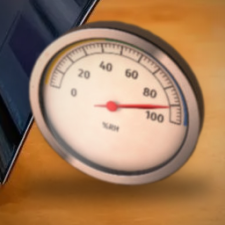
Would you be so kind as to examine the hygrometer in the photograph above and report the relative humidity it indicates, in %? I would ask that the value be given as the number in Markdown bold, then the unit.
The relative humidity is **90** %
